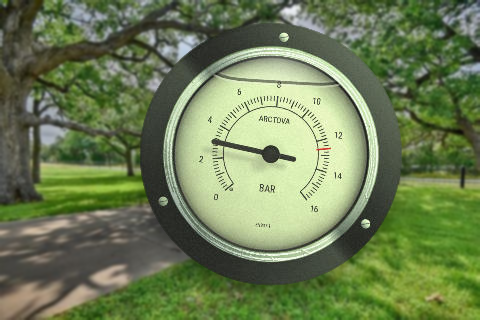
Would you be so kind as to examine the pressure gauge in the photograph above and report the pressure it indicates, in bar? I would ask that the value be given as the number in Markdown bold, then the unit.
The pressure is **3** bar
